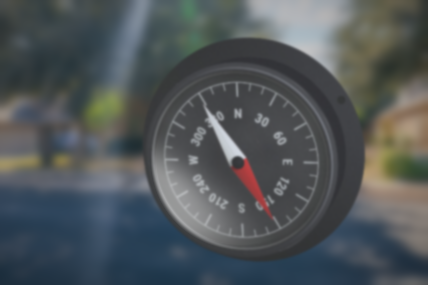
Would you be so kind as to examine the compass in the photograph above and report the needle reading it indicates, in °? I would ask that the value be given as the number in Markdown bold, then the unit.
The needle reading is **150** °
